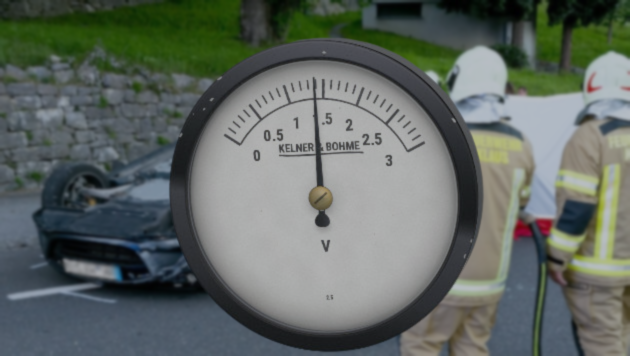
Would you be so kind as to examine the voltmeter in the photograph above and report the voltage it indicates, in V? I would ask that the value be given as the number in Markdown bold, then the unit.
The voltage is **1.4** V
